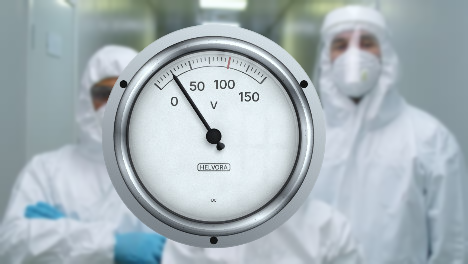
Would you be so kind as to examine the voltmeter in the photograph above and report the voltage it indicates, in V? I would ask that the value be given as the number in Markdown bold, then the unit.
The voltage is **25** V
